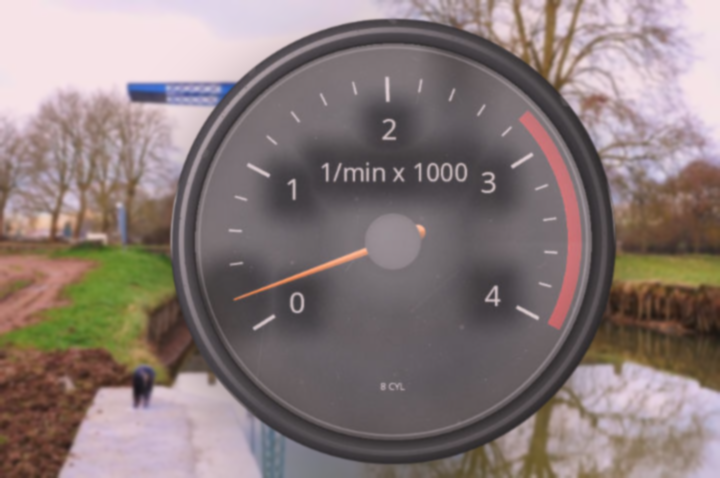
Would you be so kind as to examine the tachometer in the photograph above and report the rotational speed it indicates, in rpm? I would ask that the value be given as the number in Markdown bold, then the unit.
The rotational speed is **200** rpm
